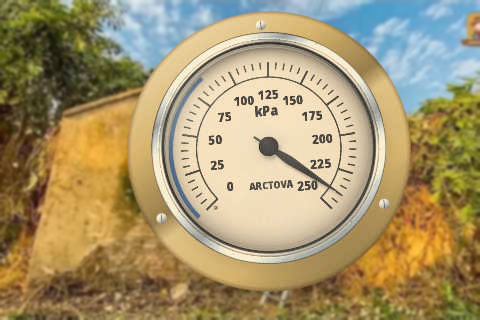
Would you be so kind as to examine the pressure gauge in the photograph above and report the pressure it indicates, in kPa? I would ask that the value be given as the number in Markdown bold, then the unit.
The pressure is **240** kPa
